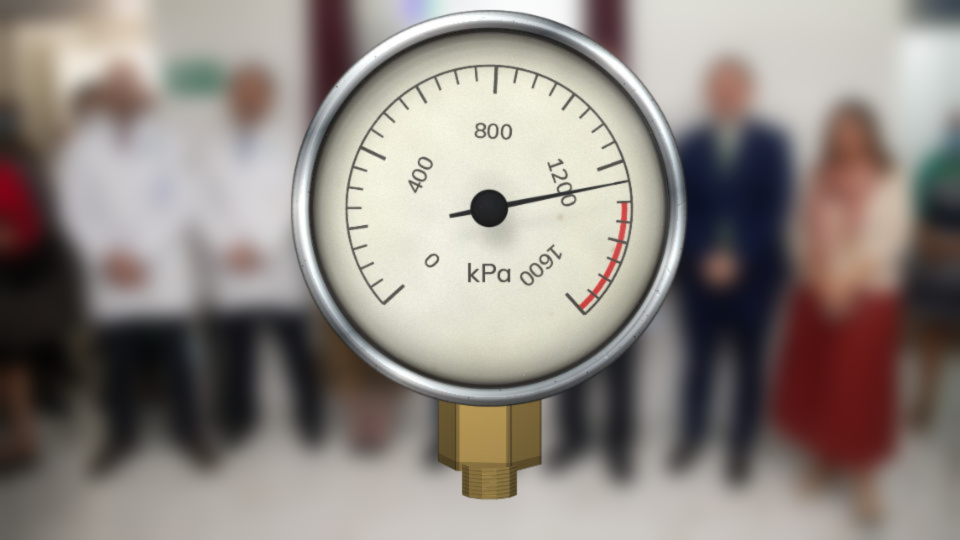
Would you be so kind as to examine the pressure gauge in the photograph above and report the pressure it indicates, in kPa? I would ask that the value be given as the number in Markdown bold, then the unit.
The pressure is **1250** kPa
